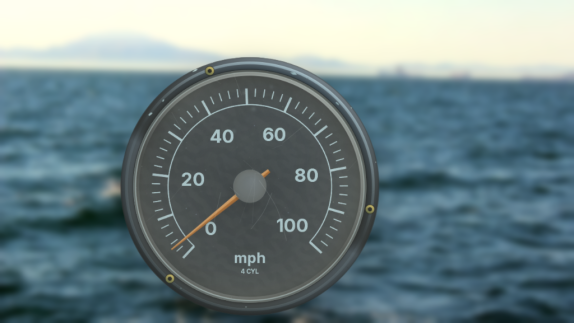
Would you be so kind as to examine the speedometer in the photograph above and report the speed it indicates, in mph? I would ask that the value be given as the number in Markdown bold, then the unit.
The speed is **3** mph
